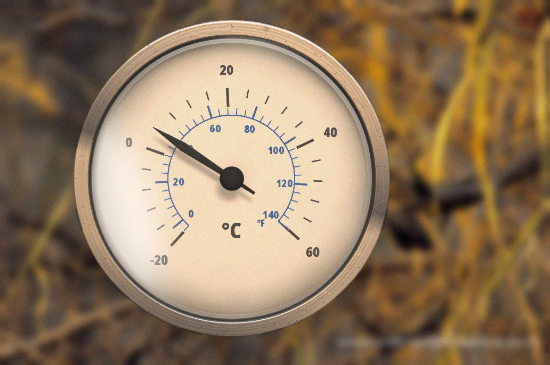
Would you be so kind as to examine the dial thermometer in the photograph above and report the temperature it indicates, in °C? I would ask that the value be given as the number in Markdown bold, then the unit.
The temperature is **4** °C
